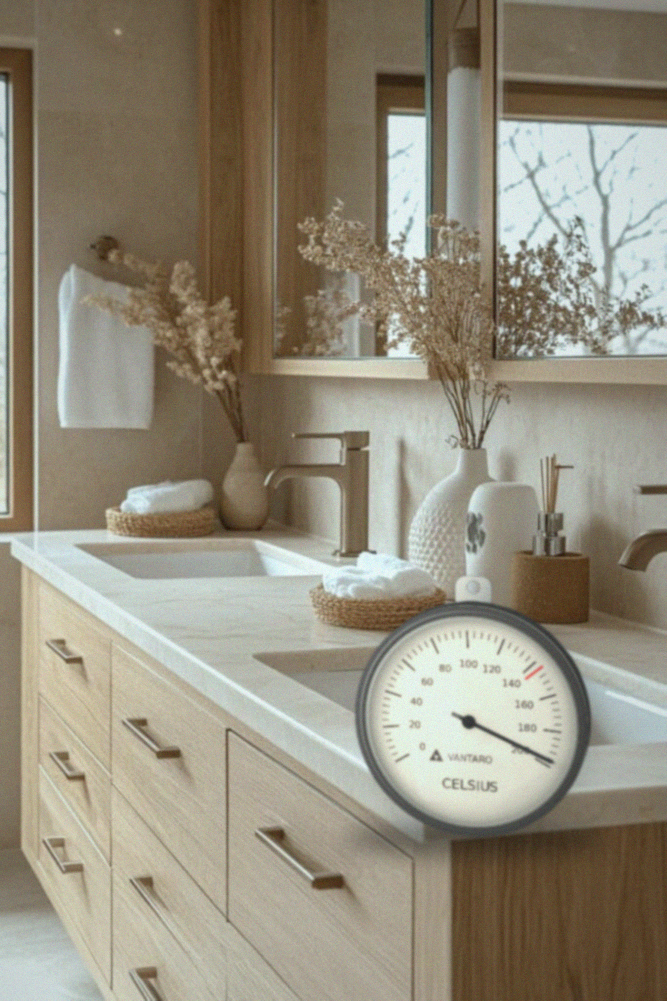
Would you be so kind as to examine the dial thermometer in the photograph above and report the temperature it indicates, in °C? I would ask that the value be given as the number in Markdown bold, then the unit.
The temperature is **196** °C
